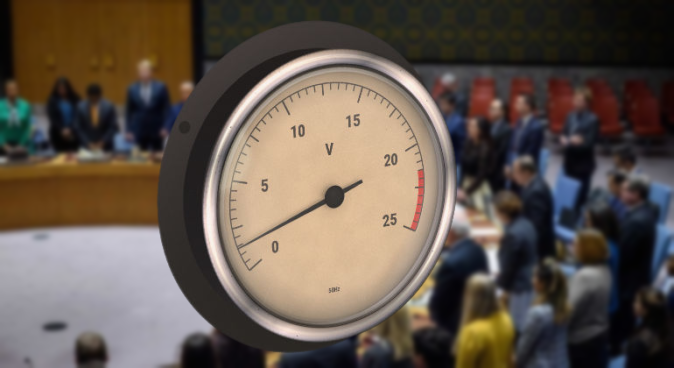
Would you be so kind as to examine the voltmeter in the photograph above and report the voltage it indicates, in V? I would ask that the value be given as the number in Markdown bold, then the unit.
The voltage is **1.5** V
